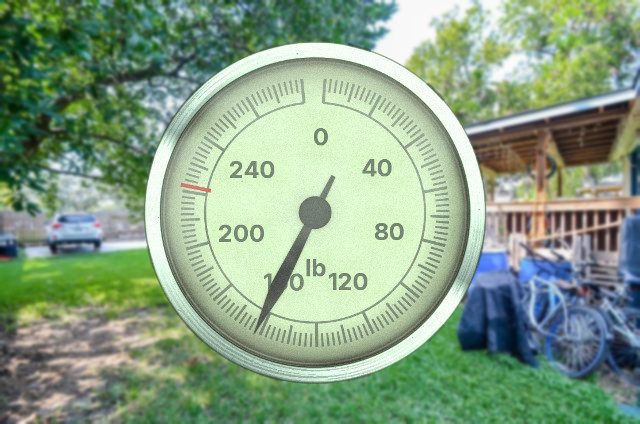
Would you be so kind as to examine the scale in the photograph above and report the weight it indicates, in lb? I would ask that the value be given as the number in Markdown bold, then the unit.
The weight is **162** lb
